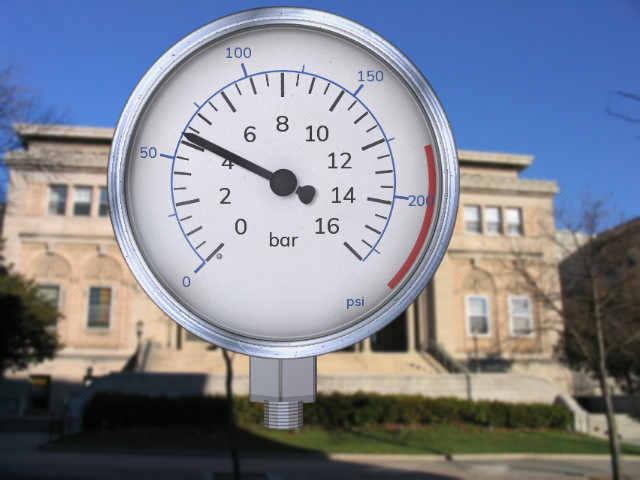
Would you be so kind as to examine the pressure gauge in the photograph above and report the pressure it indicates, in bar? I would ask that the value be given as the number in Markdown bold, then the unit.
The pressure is **4.25** bar
